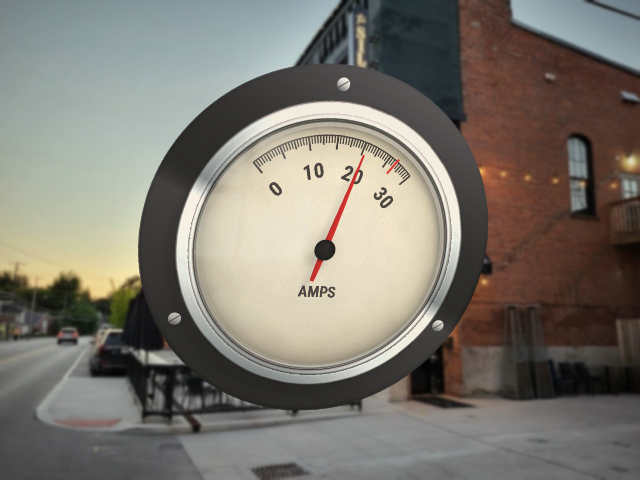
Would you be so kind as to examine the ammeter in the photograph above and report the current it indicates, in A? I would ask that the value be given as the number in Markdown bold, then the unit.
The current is **20** A
